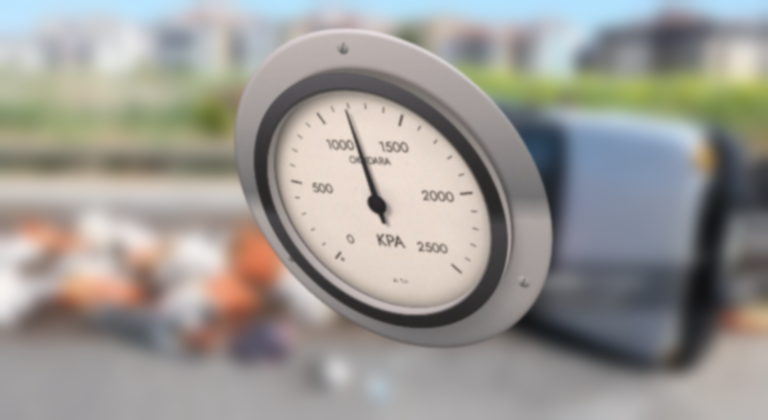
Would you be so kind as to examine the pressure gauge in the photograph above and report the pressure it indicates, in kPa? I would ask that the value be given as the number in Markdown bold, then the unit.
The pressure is **1200** kPa
